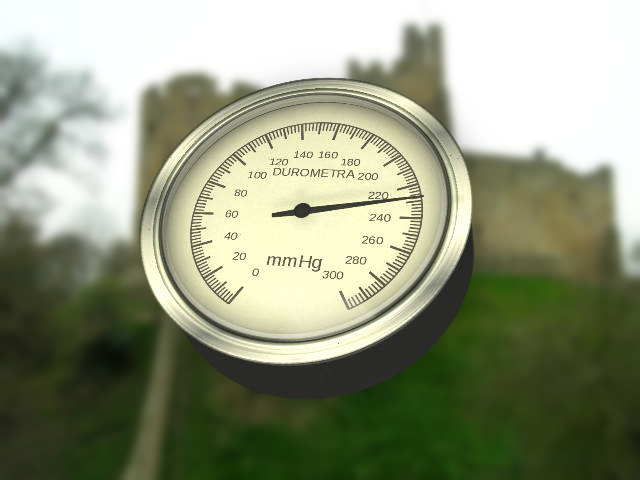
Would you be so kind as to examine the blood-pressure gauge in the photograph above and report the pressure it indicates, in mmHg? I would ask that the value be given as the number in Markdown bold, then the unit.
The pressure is **230** mmHg
